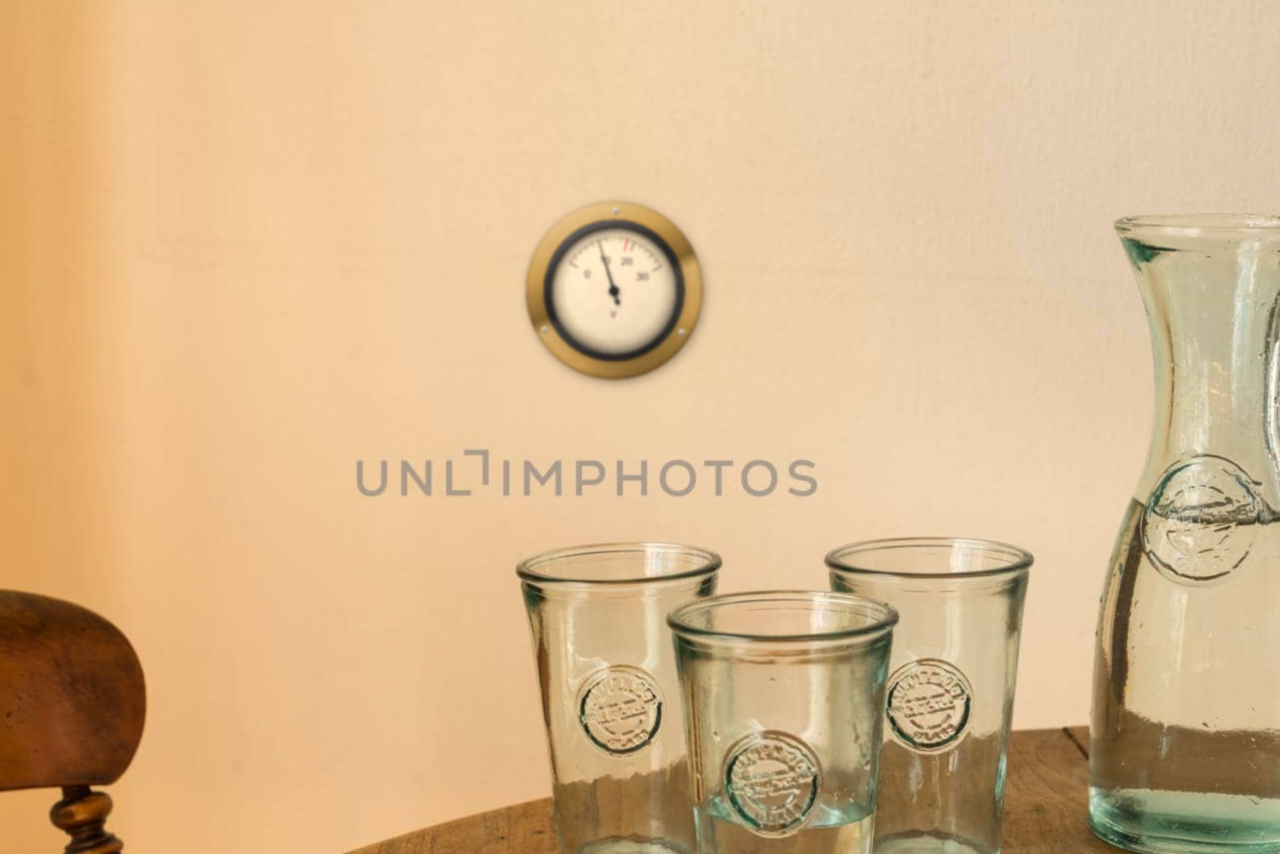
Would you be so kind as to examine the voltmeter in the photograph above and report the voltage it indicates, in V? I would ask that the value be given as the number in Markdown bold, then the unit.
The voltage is **10** V
